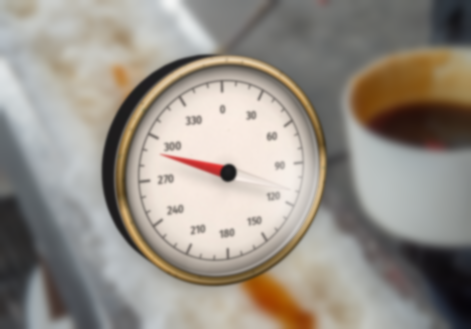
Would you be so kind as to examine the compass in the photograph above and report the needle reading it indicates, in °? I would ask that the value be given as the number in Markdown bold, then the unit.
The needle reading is **290** °
